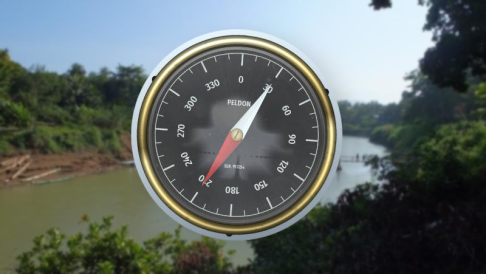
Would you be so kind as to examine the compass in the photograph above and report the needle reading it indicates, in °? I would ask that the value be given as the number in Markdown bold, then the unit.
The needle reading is **210** °
